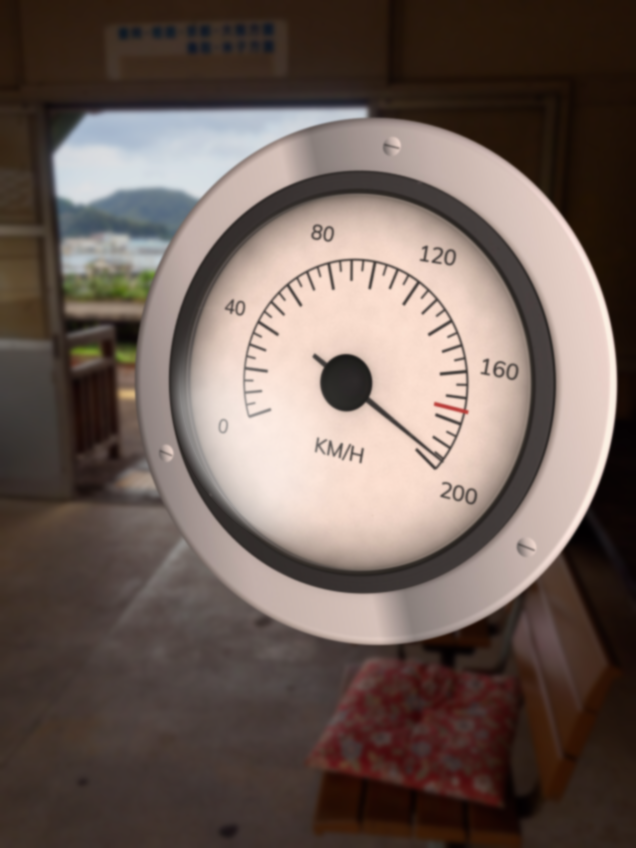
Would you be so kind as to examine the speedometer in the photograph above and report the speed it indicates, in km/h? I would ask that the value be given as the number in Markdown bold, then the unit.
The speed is **195** km/h
